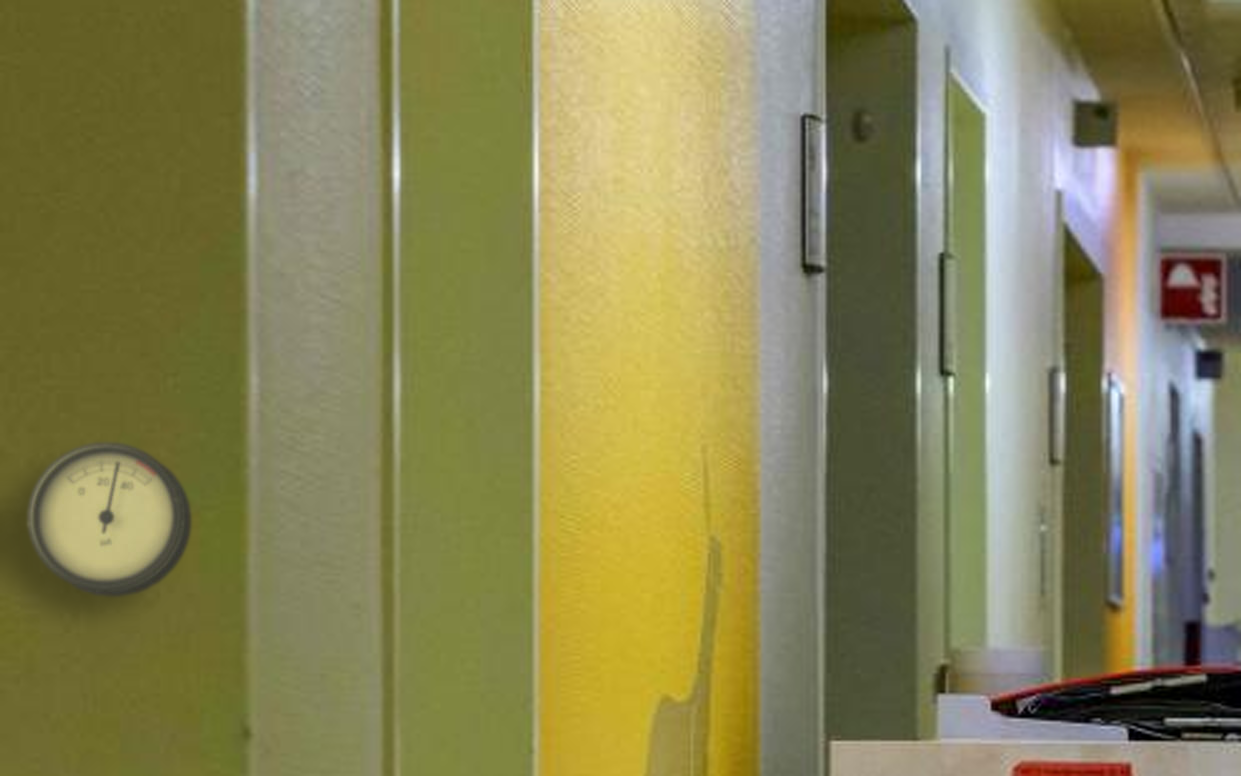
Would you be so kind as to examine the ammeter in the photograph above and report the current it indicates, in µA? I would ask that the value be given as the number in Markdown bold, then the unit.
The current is **30** µA
